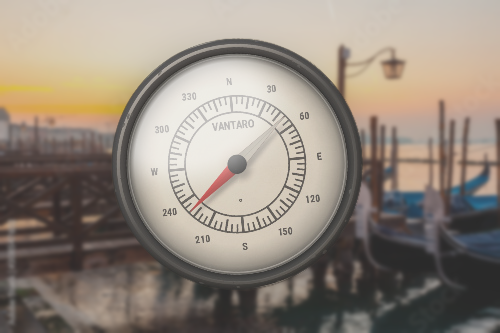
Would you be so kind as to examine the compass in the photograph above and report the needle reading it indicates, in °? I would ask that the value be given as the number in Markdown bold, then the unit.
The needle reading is **230** °
